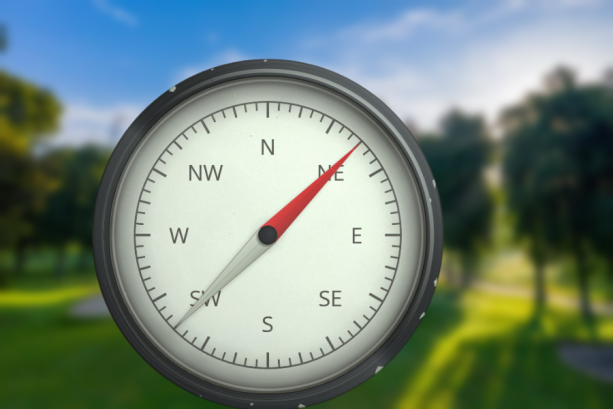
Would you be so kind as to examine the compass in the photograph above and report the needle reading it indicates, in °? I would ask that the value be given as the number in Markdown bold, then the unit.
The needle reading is **45** °
